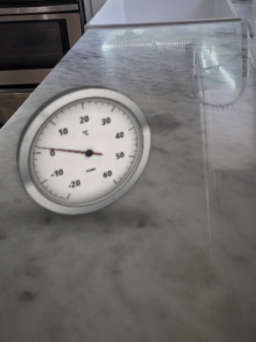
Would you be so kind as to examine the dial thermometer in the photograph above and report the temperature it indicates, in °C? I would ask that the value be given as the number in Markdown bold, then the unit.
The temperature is **2** °C
